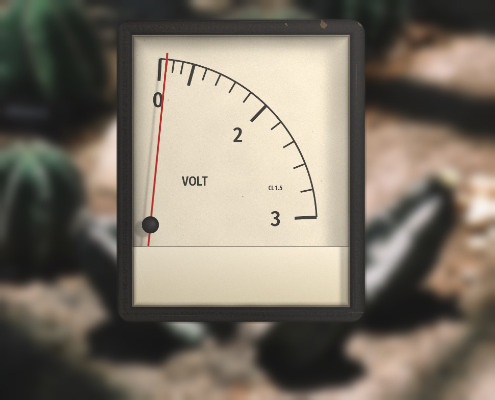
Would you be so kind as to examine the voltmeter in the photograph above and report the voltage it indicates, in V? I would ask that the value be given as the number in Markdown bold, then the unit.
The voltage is **0.4** V
